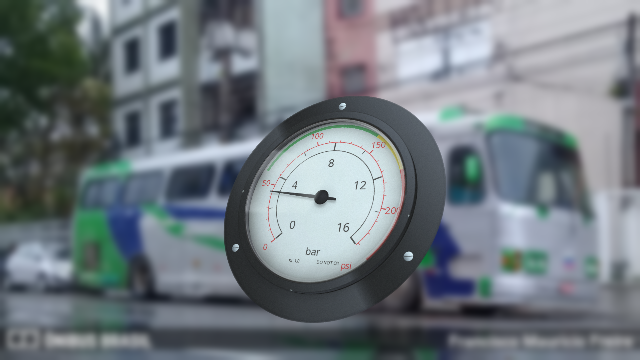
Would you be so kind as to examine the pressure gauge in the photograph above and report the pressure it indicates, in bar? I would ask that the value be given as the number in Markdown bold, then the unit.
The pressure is **3** bar
